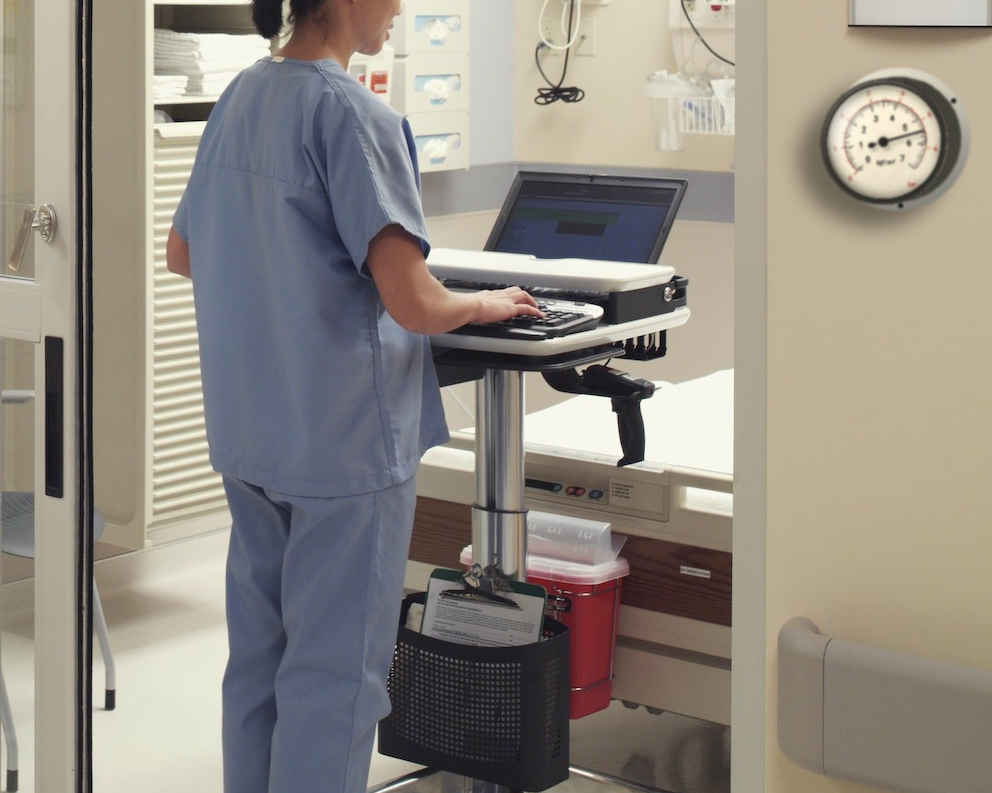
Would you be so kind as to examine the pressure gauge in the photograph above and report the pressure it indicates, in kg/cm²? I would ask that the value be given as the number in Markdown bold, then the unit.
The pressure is **5.5** kg/cm²
